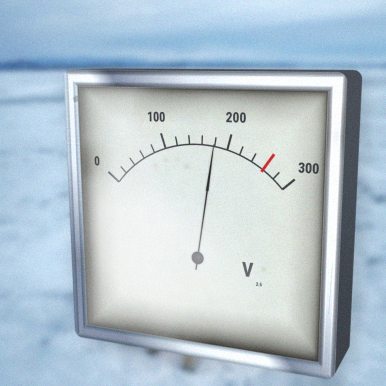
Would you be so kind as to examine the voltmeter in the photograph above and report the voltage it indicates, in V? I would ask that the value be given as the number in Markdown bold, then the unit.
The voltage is **180** V
